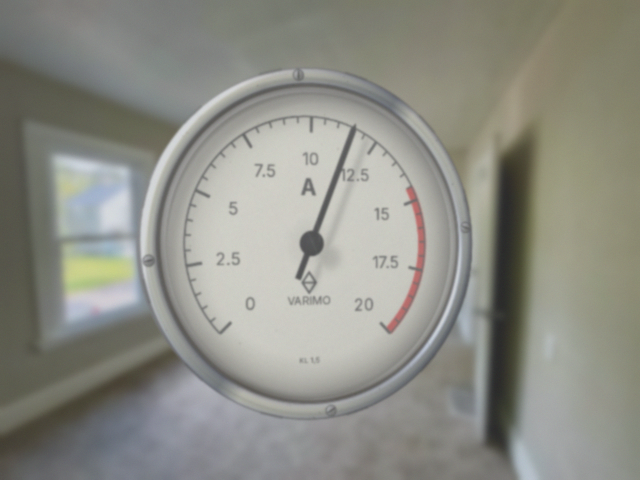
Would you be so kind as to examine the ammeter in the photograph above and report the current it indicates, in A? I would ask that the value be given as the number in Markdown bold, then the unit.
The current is **11.5** A
